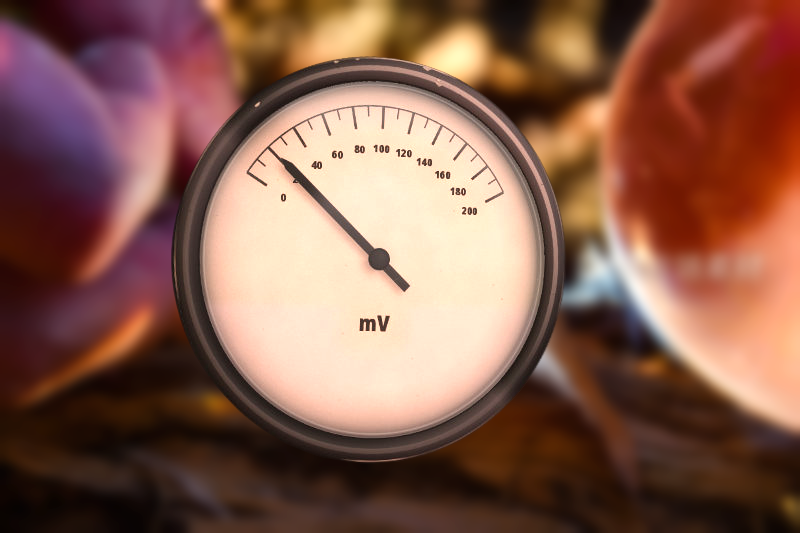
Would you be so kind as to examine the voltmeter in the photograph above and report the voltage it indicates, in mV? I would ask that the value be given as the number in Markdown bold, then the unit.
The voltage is **20** mV
